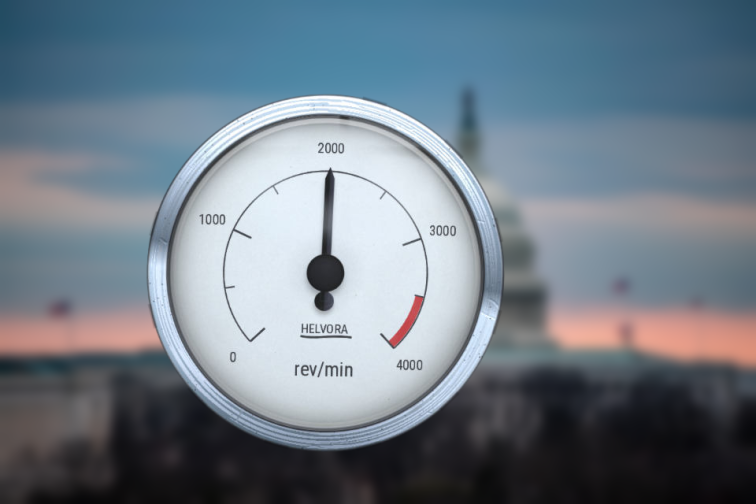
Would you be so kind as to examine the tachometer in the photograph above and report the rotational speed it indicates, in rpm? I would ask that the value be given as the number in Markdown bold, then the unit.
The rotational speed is **2000** rpm
